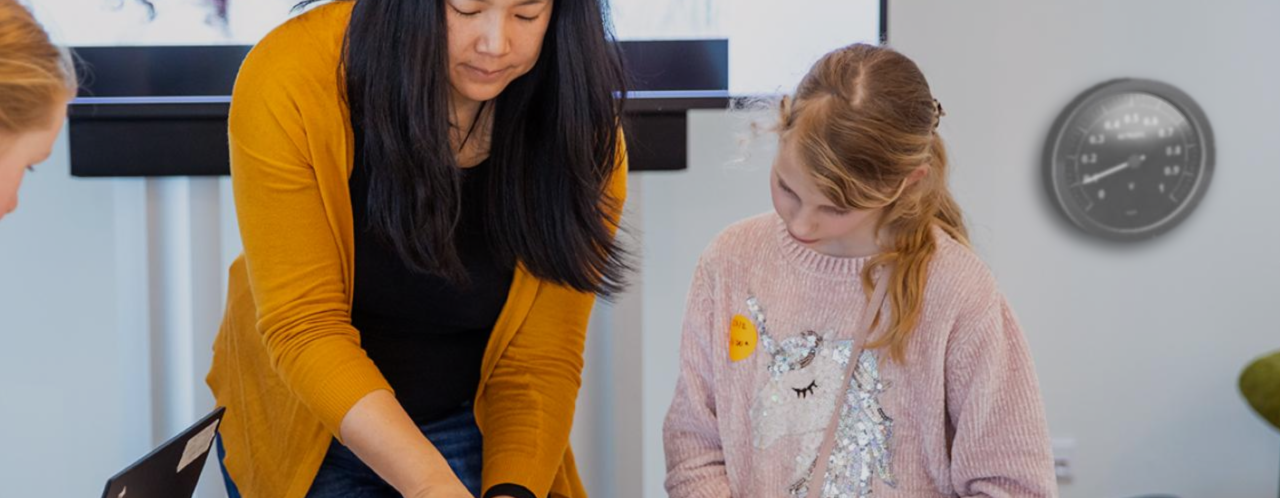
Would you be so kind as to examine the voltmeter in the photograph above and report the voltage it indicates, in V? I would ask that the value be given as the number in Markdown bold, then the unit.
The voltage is **0.1** V
